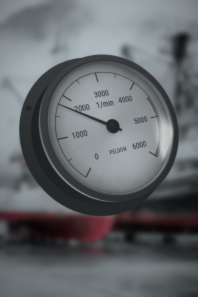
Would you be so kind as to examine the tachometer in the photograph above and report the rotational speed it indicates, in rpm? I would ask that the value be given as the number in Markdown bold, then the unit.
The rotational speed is **1750** rpm
